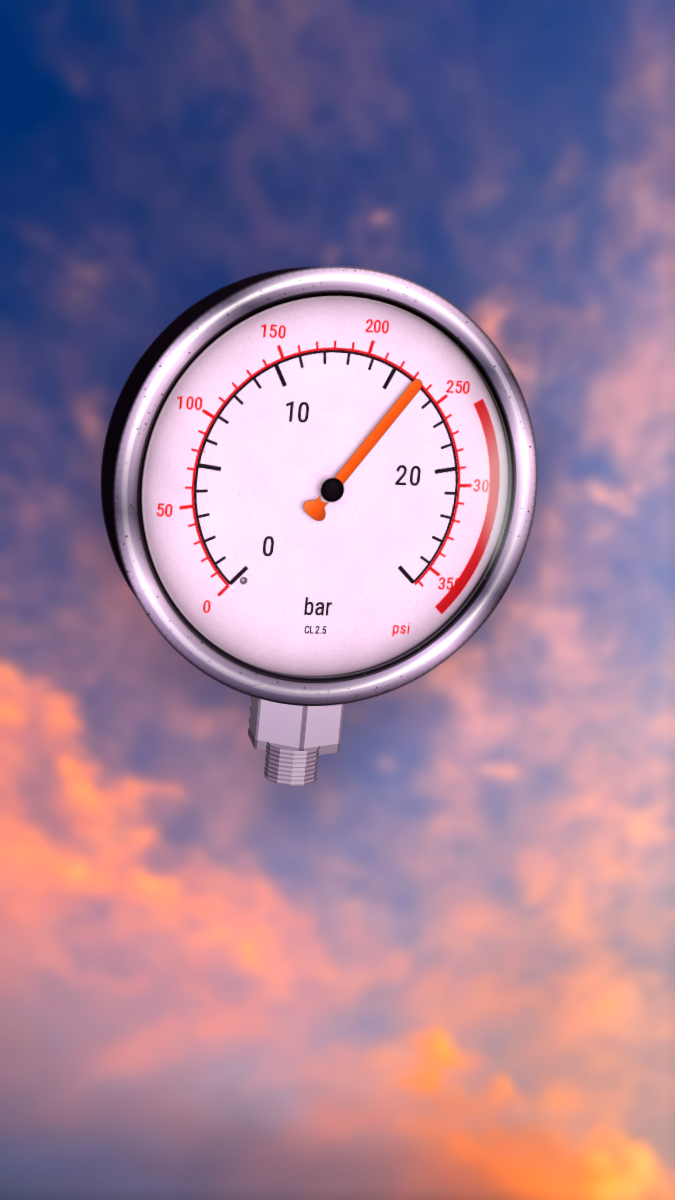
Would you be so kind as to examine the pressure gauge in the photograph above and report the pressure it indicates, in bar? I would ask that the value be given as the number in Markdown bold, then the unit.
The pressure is **16** bar
